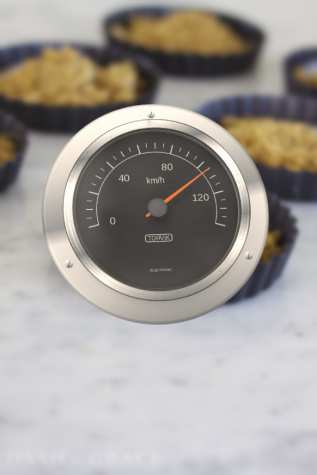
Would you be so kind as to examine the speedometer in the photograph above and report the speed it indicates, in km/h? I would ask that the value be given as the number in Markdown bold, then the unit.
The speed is **105** km/h
